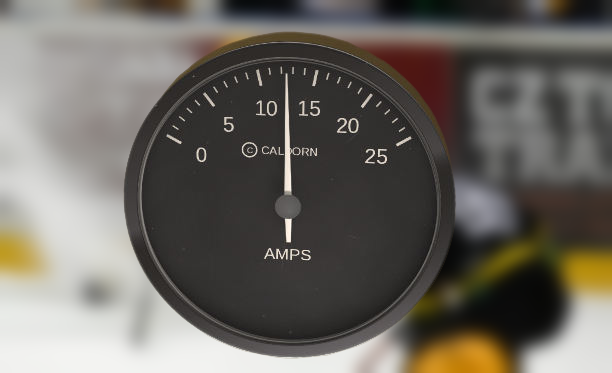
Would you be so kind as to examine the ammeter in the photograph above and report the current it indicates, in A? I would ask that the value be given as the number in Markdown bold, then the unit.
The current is **12.5** A
